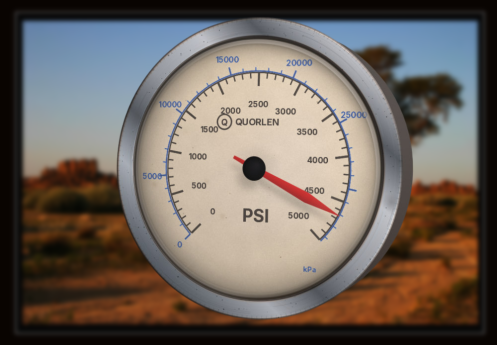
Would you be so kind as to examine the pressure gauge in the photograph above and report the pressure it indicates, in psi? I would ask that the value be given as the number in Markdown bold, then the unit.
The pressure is **4650** psi
